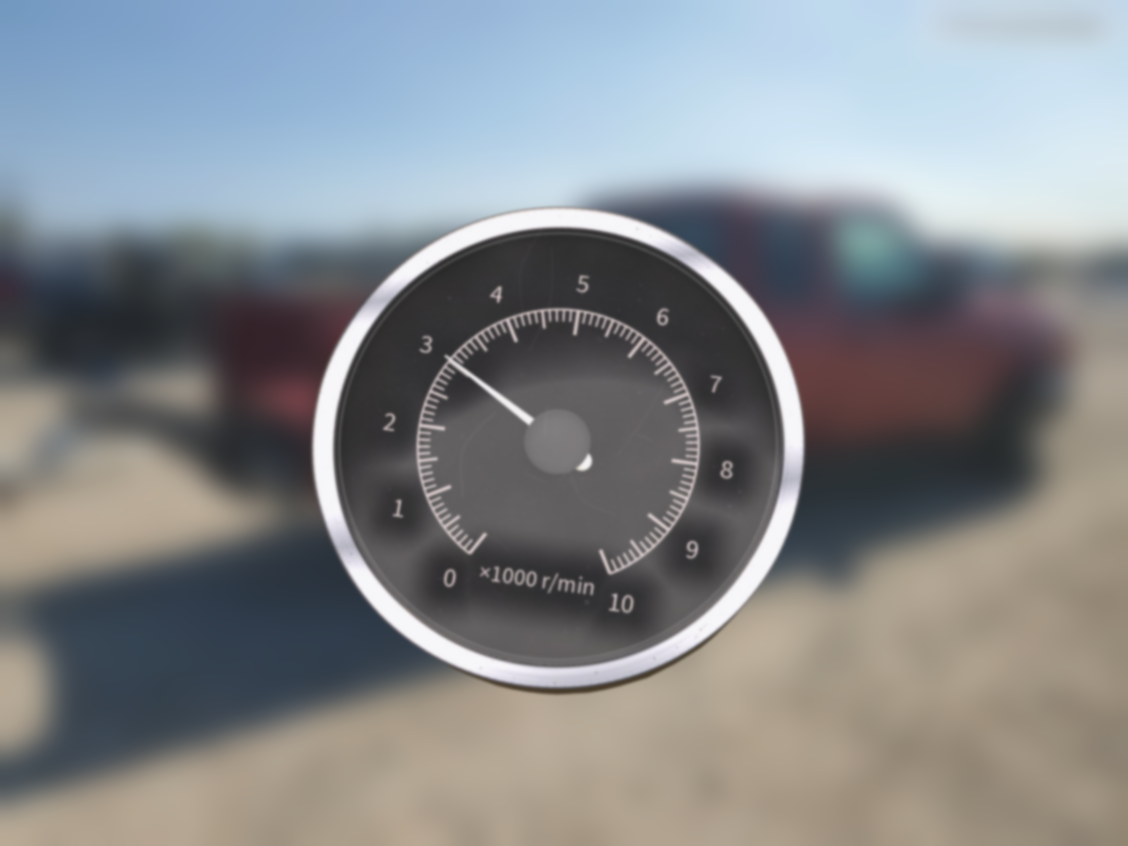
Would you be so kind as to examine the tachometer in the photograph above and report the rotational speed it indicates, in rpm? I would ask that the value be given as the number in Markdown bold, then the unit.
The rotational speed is **3000** rpm
